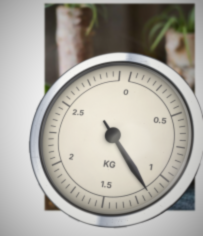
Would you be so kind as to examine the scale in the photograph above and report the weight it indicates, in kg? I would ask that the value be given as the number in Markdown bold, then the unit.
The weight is **1.15** kg
